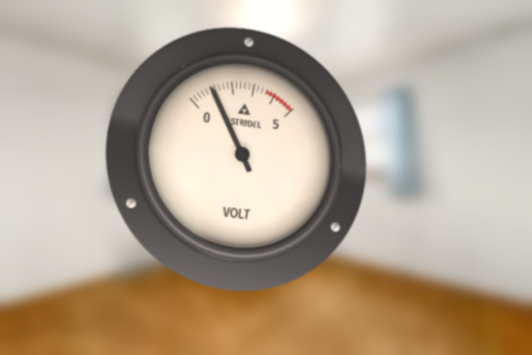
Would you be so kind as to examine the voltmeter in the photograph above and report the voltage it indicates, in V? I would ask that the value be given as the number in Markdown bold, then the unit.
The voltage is **1** V
